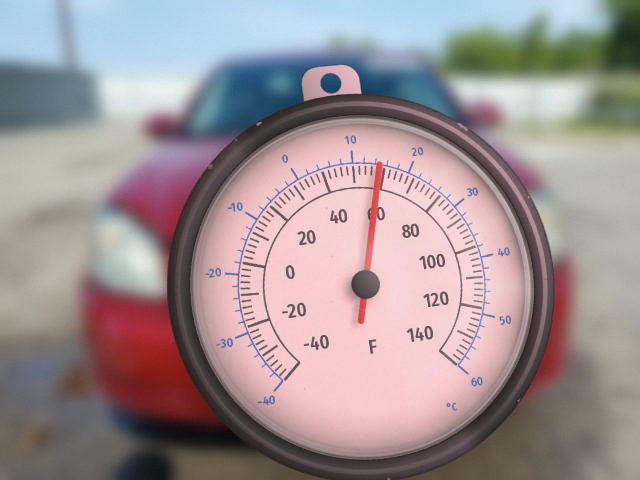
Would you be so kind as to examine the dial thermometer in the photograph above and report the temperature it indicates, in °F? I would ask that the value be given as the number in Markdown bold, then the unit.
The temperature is **58** °F
